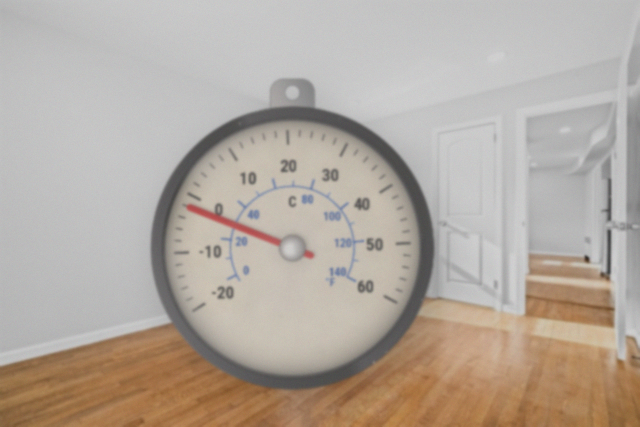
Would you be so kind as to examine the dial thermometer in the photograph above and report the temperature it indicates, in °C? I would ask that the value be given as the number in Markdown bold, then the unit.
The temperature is **-2** °C
